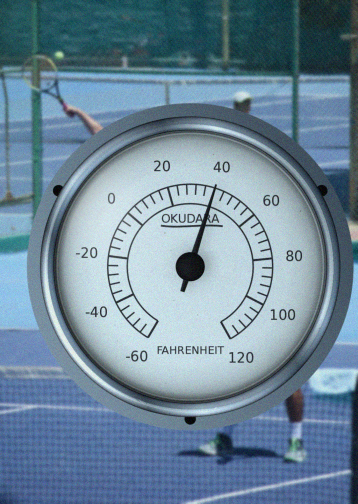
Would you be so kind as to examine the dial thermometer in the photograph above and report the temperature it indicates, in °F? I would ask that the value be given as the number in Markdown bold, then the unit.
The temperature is **40** °F
